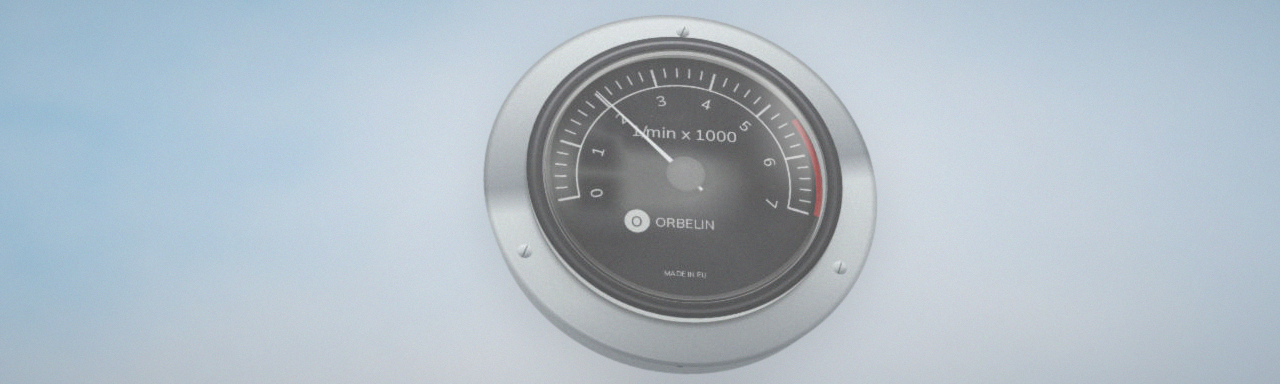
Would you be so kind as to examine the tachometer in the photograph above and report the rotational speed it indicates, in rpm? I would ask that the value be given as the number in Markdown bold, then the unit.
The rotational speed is **2000** rpm
